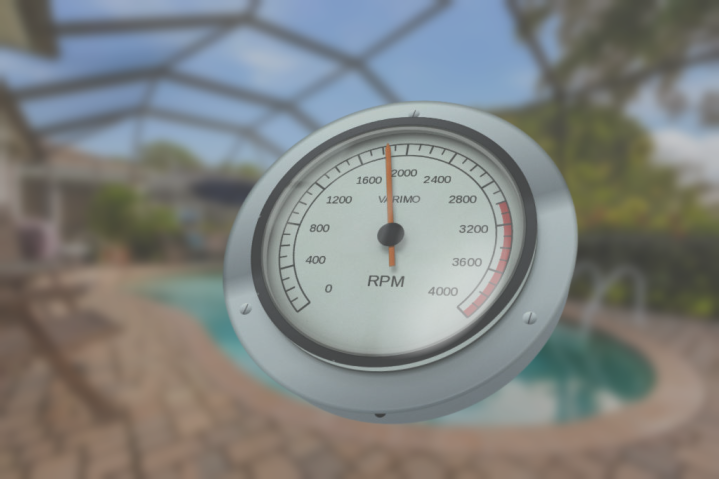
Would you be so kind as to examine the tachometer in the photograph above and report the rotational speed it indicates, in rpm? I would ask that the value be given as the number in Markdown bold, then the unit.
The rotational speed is **1850** rpm
